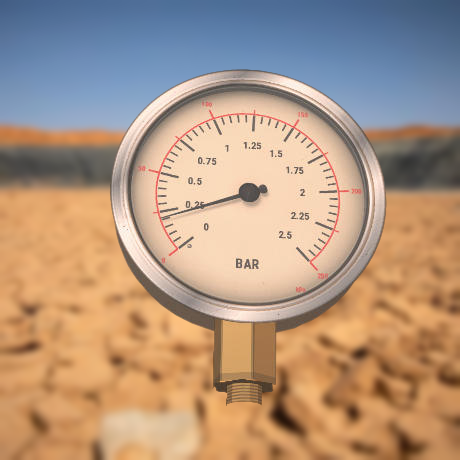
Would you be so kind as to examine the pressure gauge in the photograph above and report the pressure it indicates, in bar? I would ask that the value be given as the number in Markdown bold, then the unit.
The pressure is **0.2** bar
